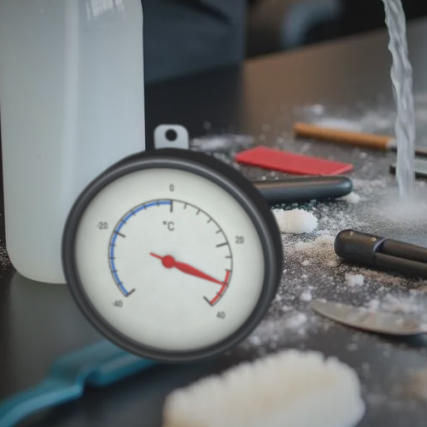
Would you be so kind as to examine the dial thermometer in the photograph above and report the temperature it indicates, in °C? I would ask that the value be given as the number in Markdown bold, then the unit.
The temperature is **32** °C
